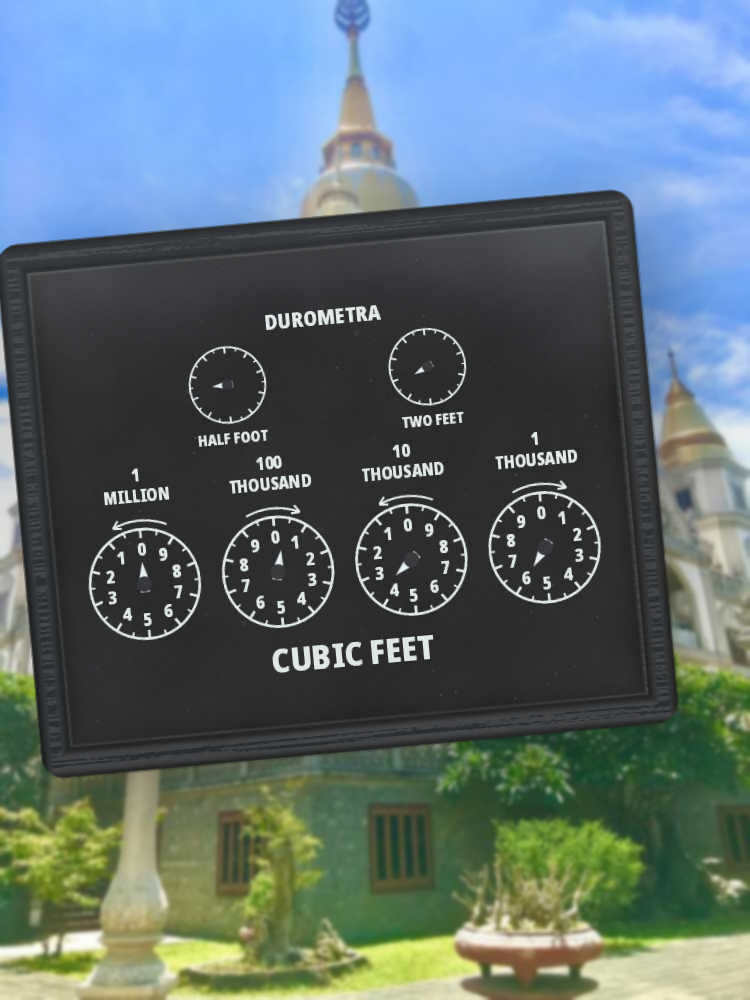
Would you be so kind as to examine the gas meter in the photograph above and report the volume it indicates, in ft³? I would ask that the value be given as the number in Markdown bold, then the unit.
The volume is **3600** ft³
